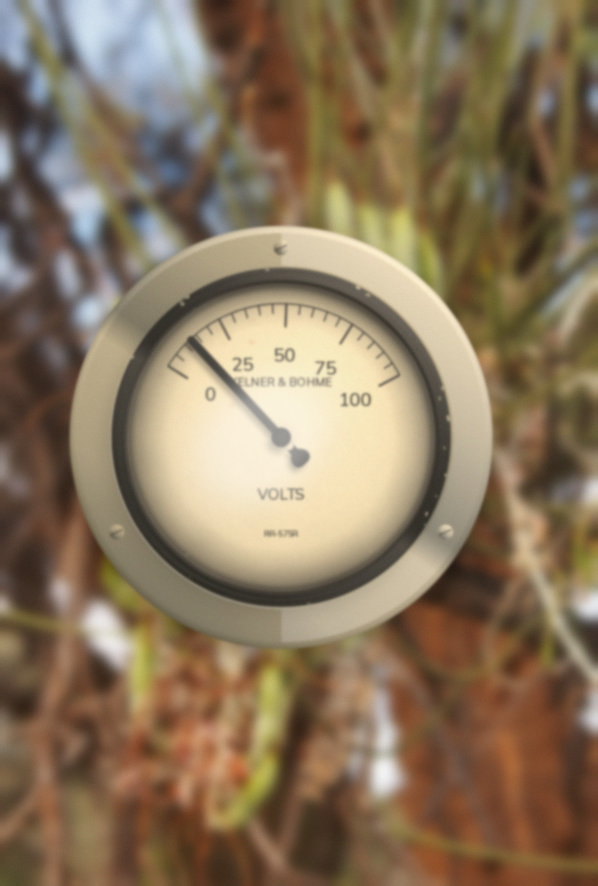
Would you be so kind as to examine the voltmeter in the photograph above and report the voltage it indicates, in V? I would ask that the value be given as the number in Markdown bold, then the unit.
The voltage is **12.5** V
